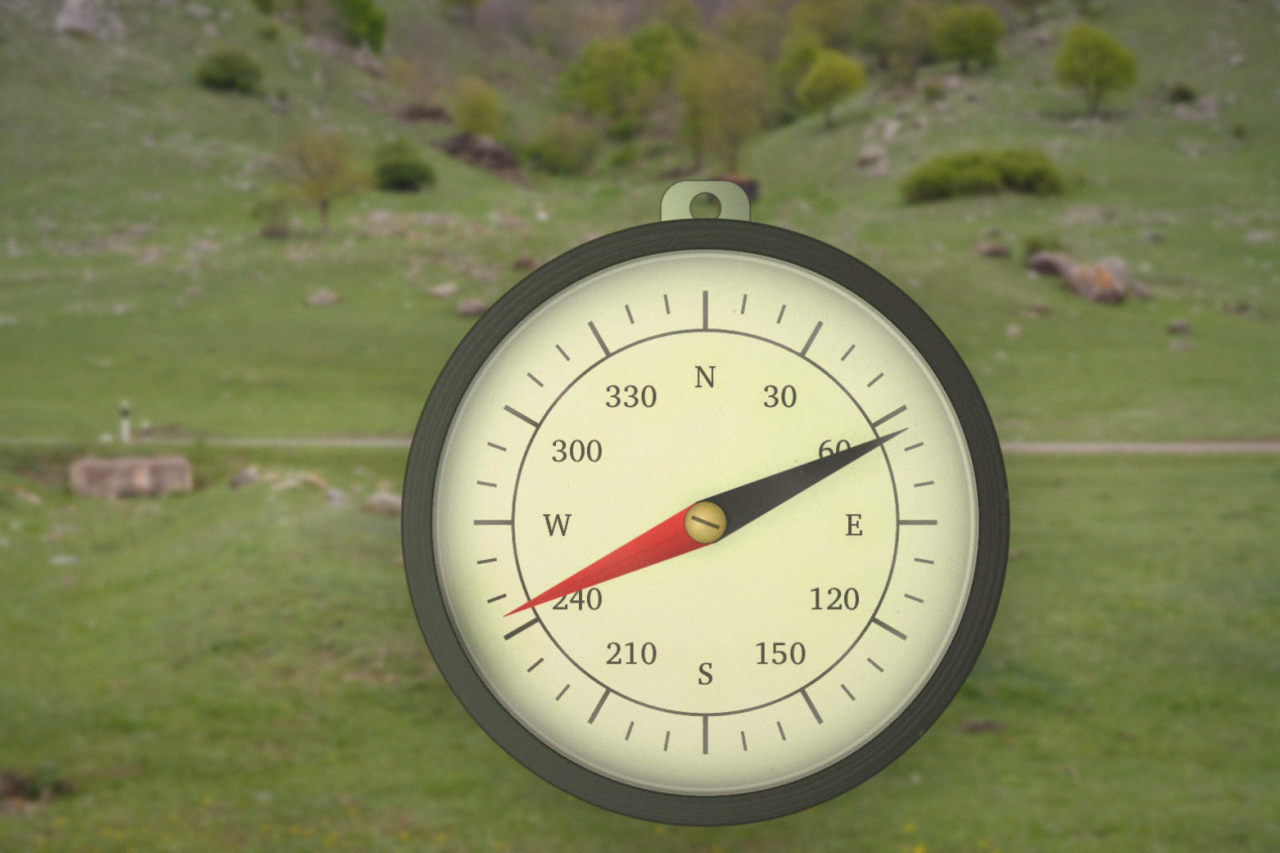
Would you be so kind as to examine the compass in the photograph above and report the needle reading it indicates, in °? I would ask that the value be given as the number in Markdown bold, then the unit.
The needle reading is **245** °
